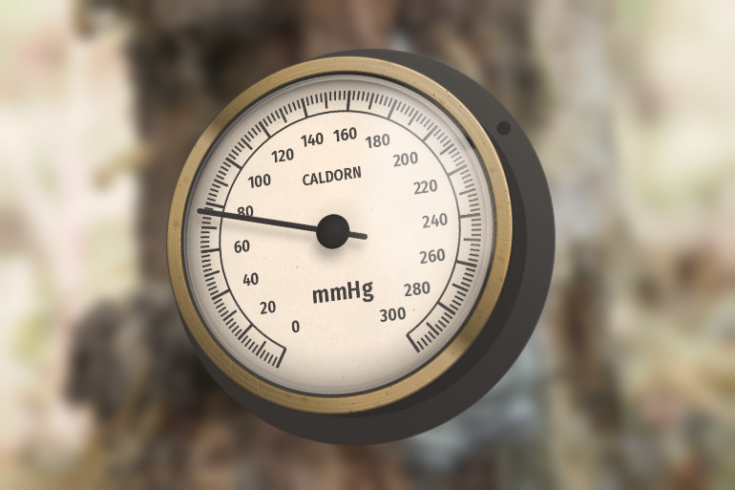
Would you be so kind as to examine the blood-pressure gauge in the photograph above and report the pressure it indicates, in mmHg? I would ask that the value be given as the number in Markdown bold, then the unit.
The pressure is **76** mmHg
